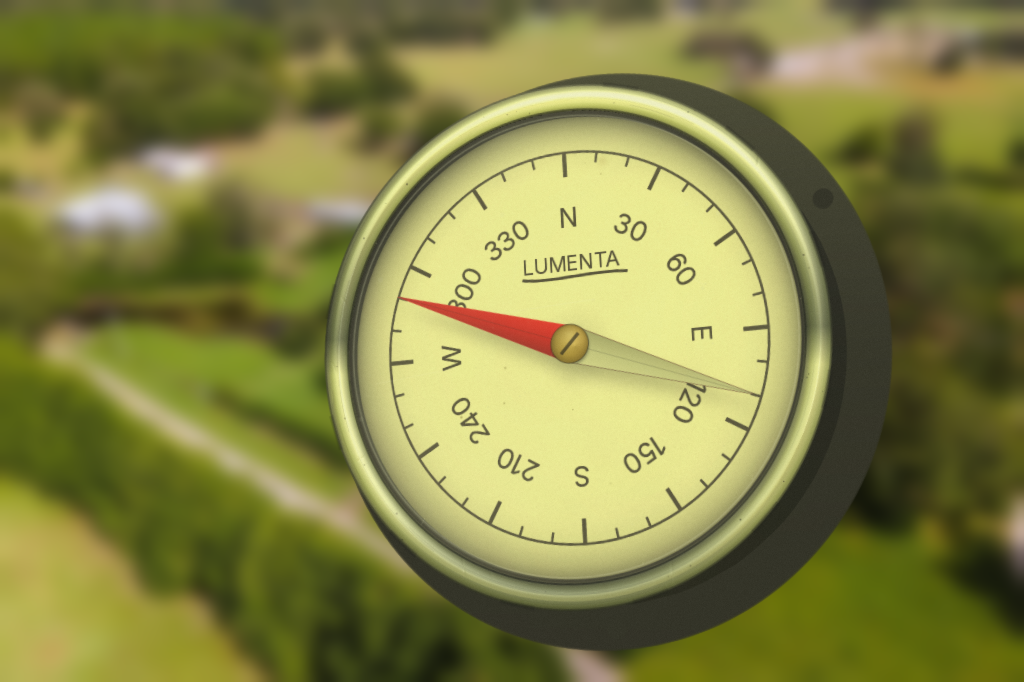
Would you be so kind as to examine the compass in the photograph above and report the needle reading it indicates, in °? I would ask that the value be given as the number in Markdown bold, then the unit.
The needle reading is **290** °
